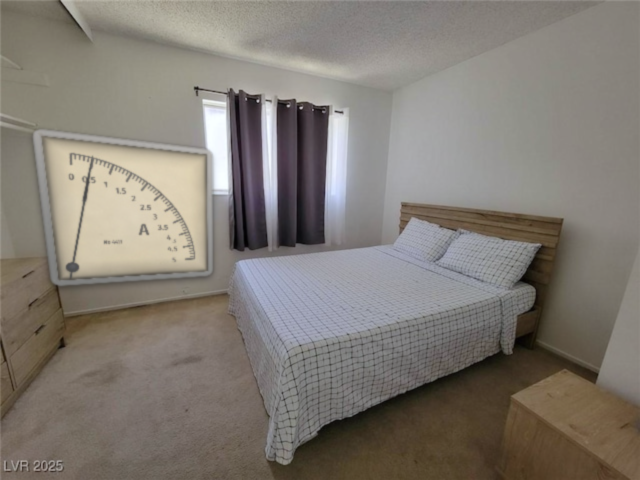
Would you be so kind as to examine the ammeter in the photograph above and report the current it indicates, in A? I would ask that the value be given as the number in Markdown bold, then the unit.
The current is **0.5** A
